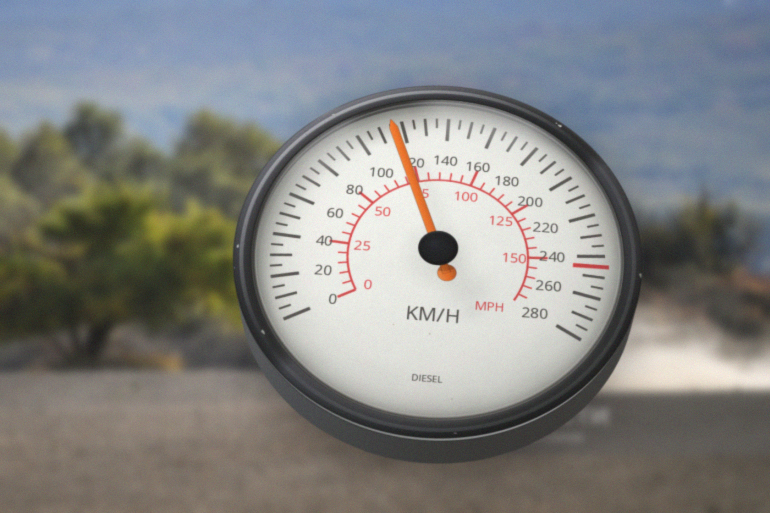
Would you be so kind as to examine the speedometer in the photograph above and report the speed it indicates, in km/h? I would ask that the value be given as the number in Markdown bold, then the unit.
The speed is **115** km/h
